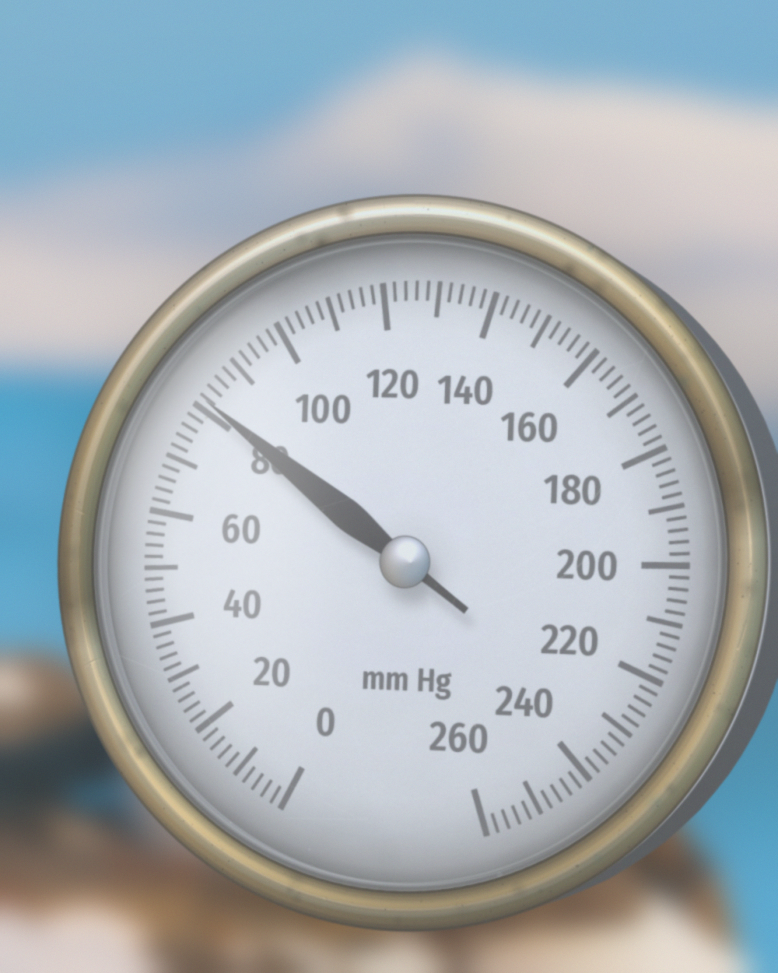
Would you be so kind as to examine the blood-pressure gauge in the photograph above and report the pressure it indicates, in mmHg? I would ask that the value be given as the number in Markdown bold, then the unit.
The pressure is **82** mmHg
